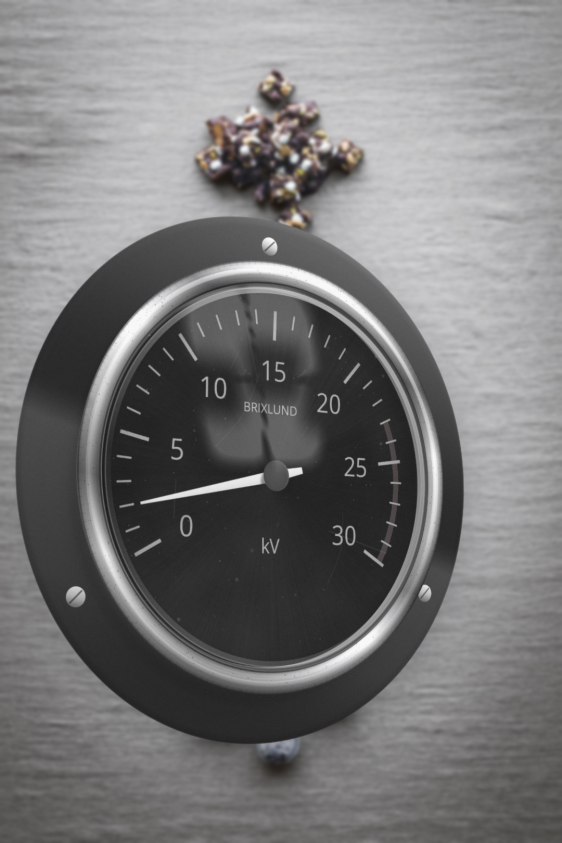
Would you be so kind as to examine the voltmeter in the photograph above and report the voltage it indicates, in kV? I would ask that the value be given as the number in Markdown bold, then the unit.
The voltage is **2** kV
